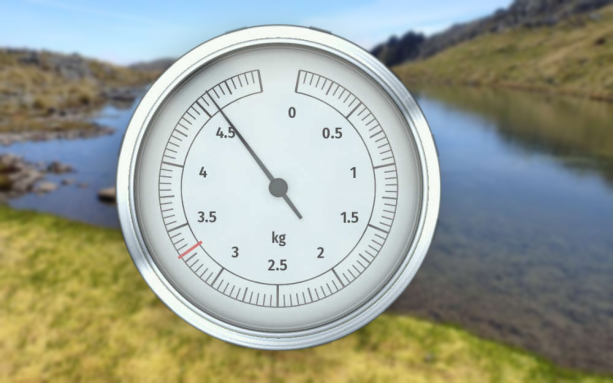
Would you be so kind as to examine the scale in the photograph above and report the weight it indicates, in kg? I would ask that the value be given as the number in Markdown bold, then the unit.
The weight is **4.6** kg
